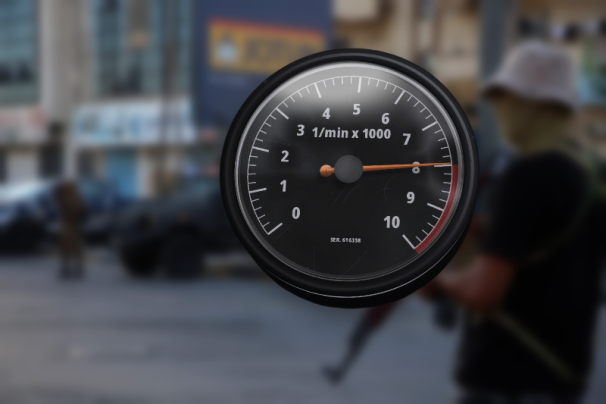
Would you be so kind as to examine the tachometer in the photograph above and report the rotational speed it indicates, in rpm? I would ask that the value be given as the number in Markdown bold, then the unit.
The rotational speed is **8000** rpm
